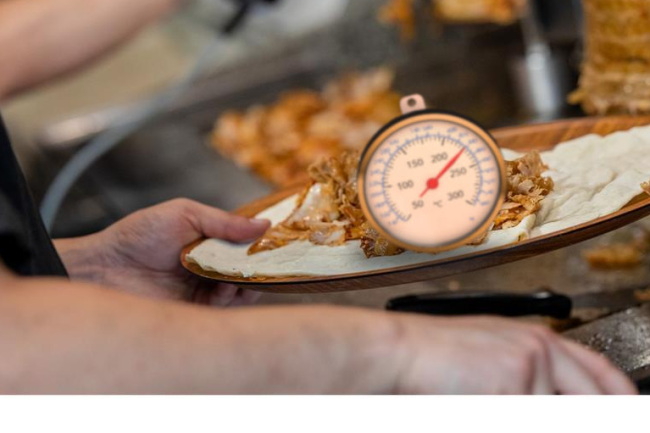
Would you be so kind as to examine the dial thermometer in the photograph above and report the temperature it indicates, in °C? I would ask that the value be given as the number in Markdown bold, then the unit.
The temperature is **225** °C
